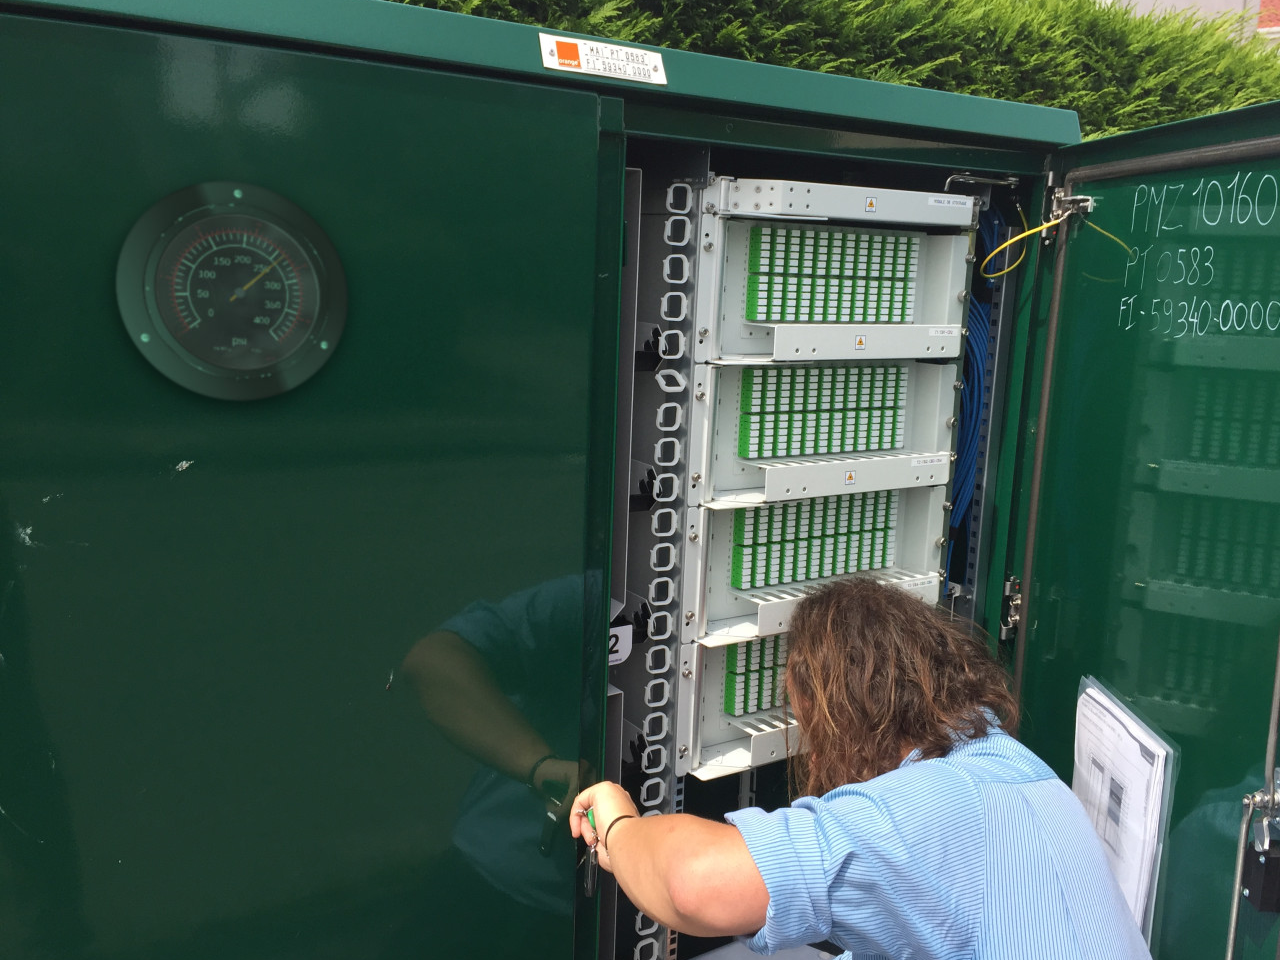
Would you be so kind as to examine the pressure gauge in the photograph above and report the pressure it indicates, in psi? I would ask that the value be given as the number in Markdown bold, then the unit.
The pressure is **260** psi
